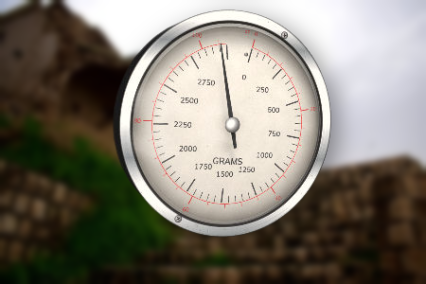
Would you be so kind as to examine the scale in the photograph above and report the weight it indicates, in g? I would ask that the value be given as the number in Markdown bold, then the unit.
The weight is **2950** g
